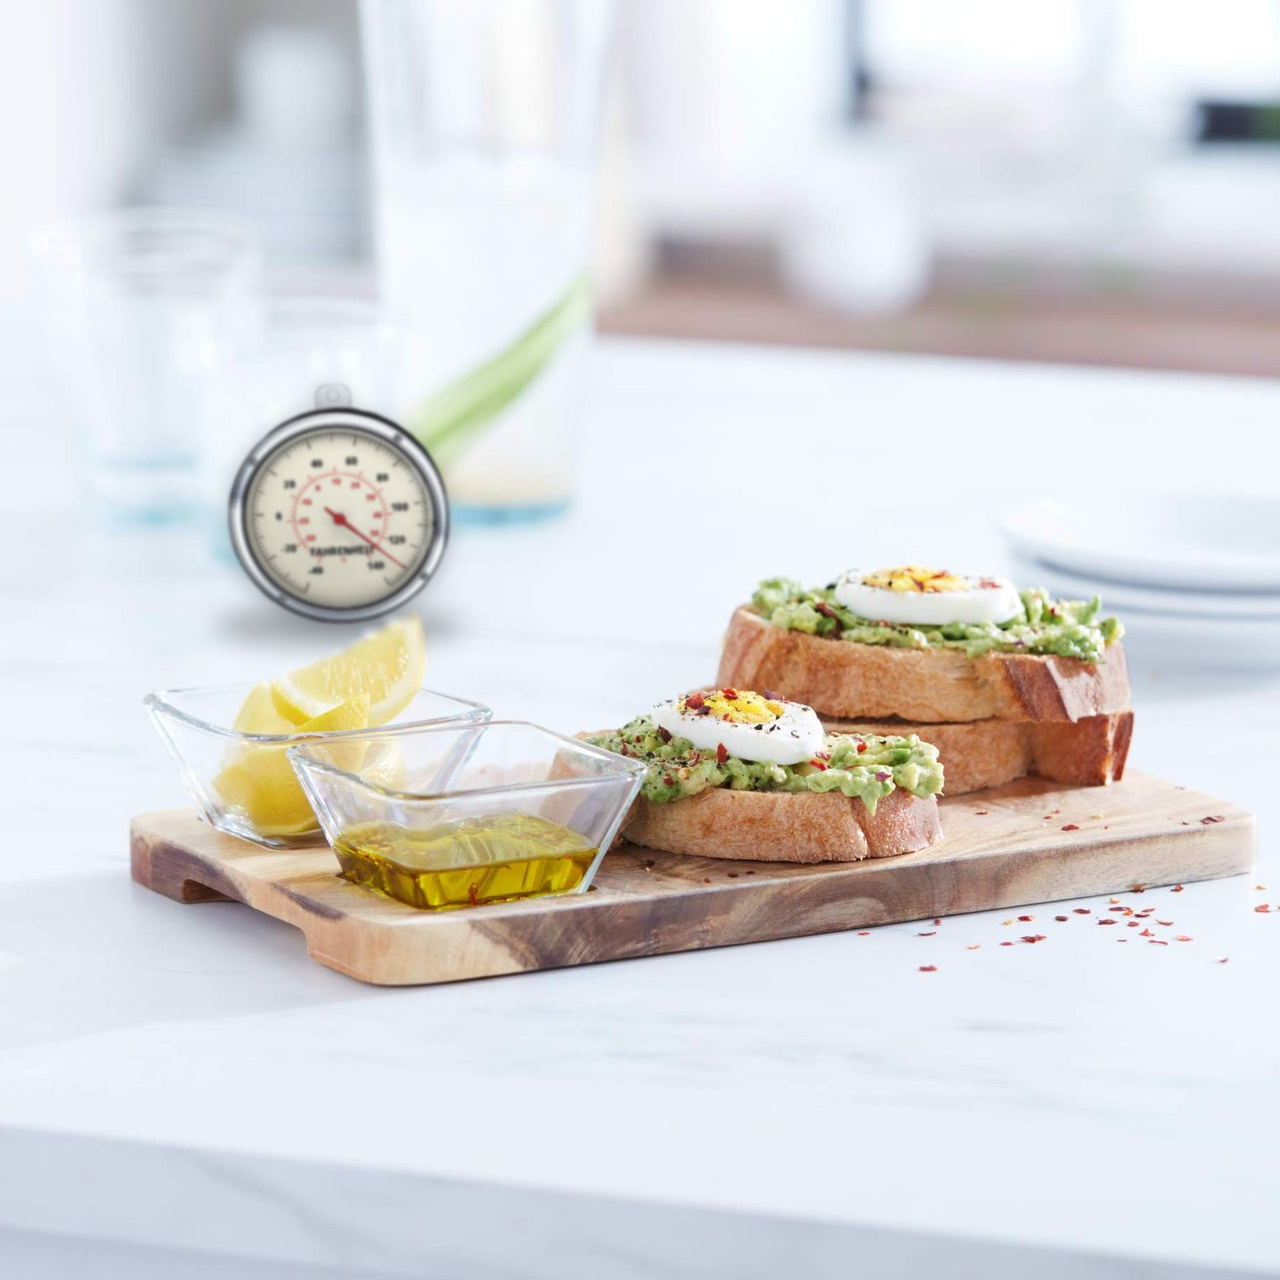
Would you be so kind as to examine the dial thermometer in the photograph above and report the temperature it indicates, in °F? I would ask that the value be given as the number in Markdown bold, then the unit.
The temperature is **130** °F
